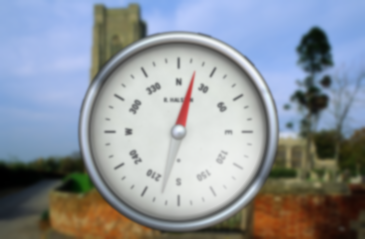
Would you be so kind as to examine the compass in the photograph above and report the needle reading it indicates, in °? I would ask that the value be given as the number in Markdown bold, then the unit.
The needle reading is **15** °
